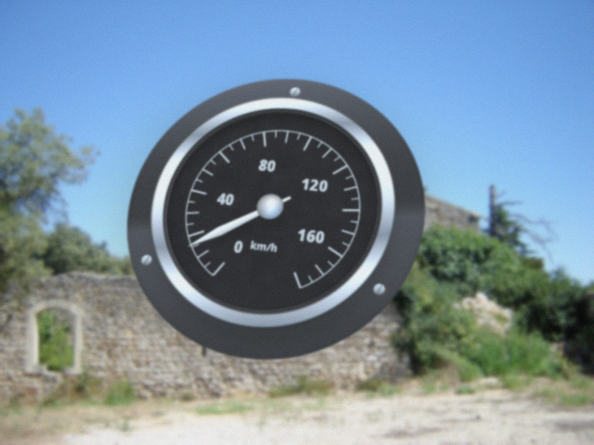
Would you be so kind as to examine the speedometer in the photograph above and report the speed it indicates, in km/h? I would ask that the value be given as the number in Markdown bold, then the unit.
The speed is **15** km/h
